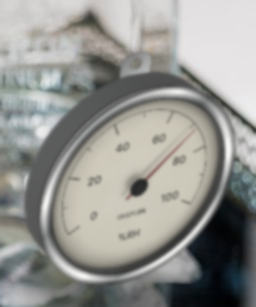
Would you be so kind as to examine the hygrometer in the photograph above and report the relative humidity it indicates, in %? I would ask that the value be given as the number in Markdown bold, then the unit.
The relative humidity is **70** %
